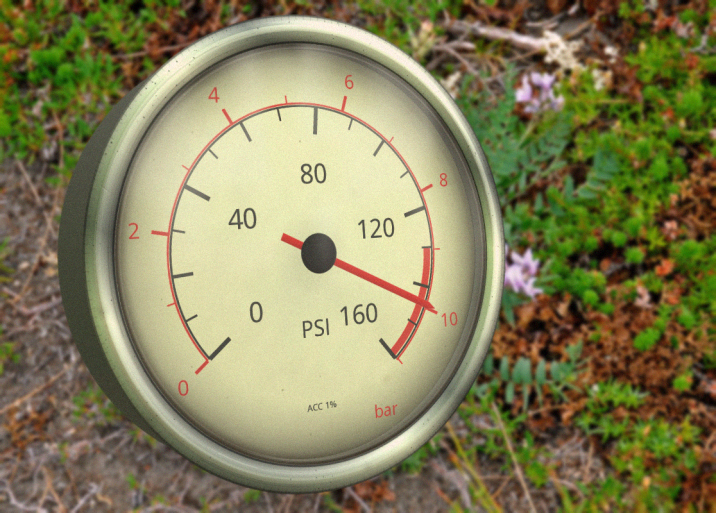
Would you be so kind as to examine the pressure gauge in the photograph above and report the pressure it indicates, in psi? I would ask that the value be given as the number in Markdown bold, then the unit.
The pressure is **145** psi
